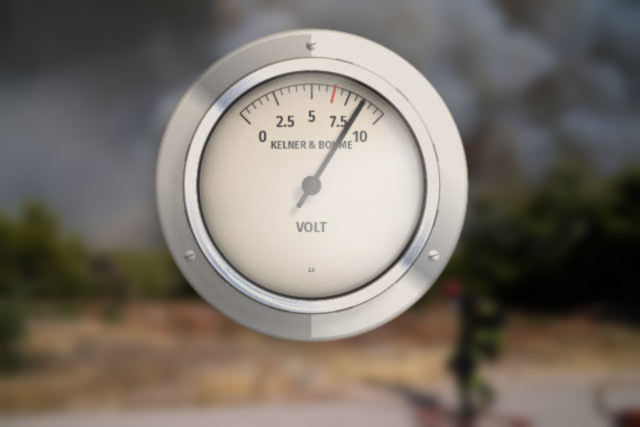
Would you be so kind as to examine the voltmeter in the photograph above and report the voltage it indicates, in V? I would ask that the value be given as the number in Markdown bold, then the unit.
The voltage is **8.5** V
